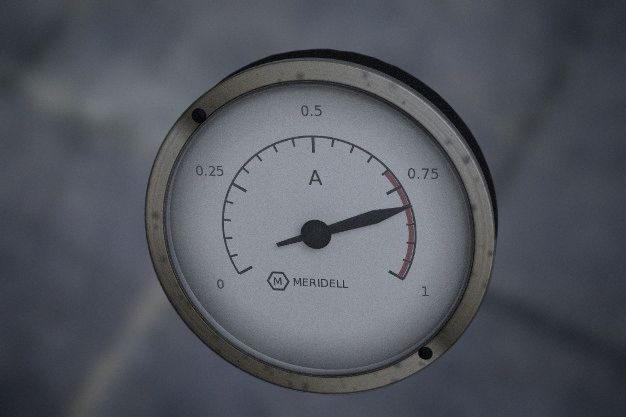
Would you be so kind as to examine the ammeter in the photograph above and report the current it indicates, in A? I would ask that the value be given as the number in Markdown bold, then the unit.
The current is **0.8** A
